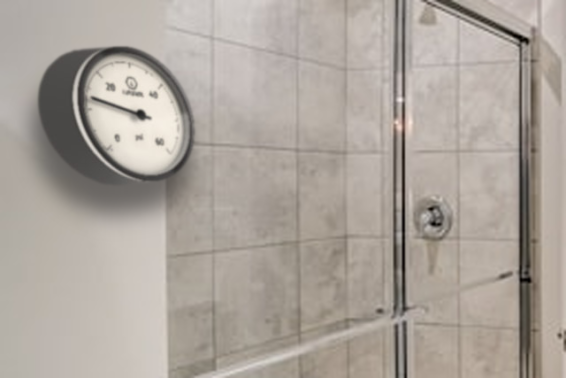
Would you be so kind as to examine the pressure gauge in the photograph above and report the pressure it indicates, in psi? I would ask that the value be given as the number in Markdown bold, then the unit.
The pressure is **12.5** psi
